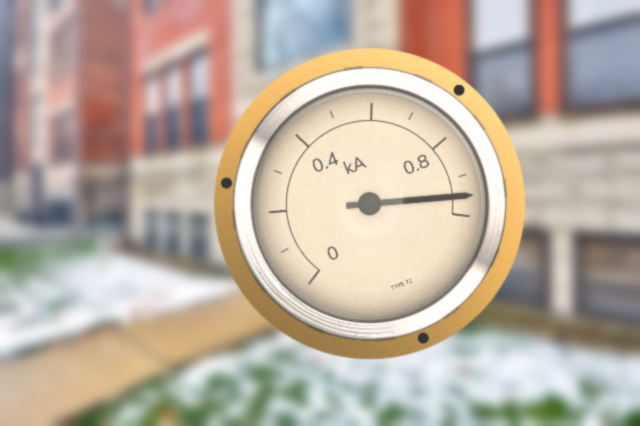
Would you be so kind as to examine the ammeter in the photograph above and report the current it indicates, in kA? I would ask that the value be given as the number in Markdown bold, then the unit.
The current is **0.95** kA
